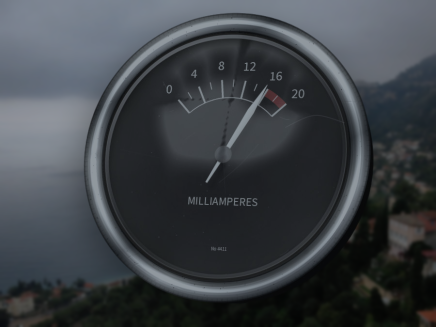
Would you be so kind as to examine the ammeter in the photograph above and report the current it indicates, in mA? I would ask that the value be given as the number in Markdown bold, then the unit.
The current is **16** mA
